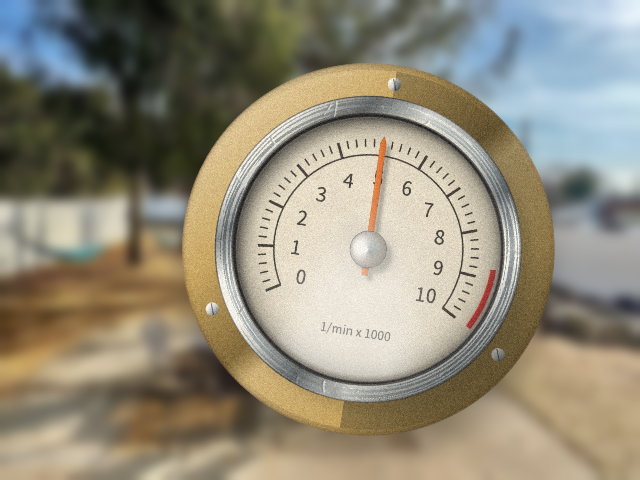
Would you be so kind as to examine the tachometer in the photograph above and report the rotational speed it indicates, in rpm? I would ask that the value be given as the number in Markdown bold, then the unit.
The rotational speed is **5000** rpm
